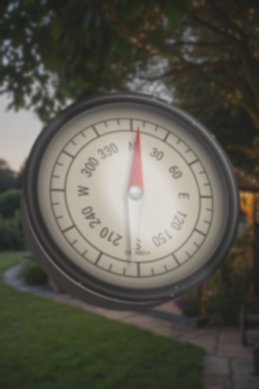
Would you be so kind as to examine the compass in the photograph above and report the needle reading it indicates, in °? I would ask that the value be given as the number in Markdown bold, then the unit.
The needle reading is **5** °
